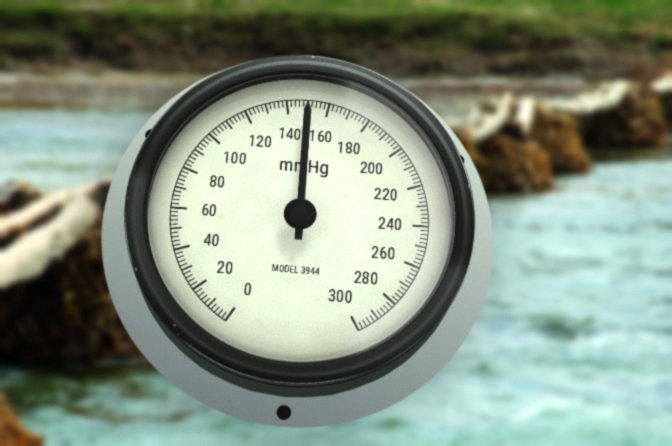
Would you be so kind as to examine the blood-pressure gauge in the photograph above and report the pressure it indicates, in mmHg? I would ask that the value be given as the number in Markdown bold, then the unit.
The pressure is **150** mmHg
